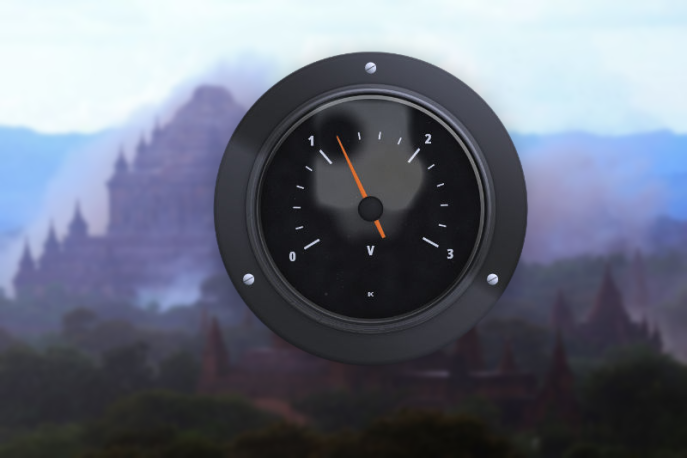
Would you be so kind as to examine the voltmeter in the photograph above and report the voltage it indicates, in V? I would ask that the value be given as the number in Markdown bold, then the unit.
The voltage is **1.2** V
